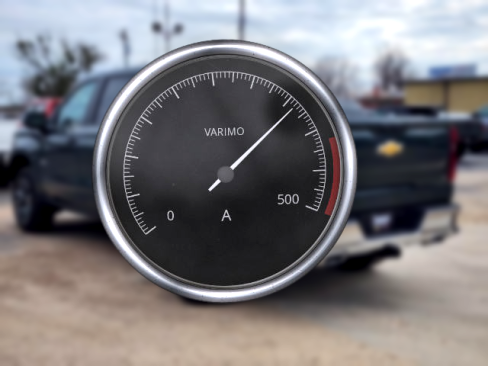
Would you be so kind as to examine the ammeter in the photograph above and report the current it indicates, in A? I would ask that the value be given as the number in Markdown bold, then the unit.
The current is **360** A
